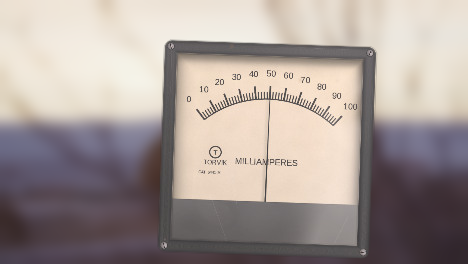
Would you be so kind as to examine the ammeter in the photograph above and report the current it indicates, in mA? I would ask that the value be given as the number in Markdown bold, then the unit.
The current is **50** mA
